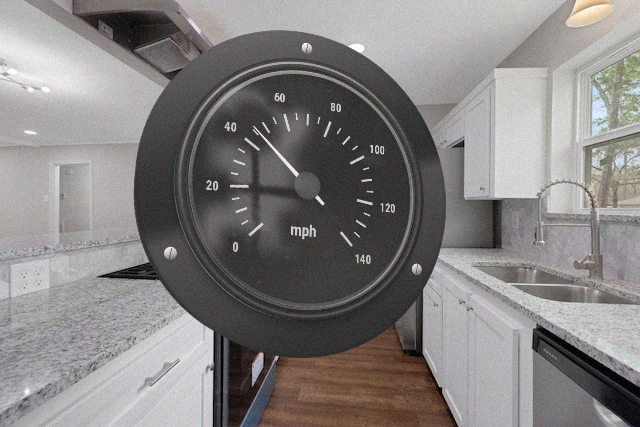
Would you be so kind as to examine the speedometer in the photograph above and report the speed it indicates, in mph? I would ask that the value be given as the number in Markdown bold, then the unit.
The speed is **45** mph
